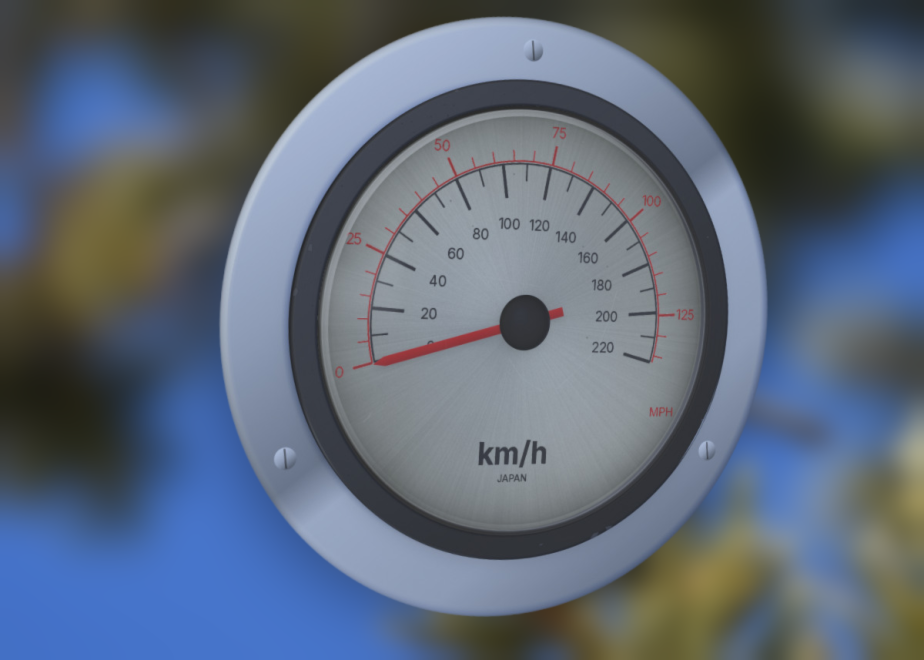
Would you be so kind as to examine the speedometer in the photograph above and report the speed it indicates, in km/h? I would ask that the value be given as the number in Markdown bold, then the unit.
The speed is **0** km/h
